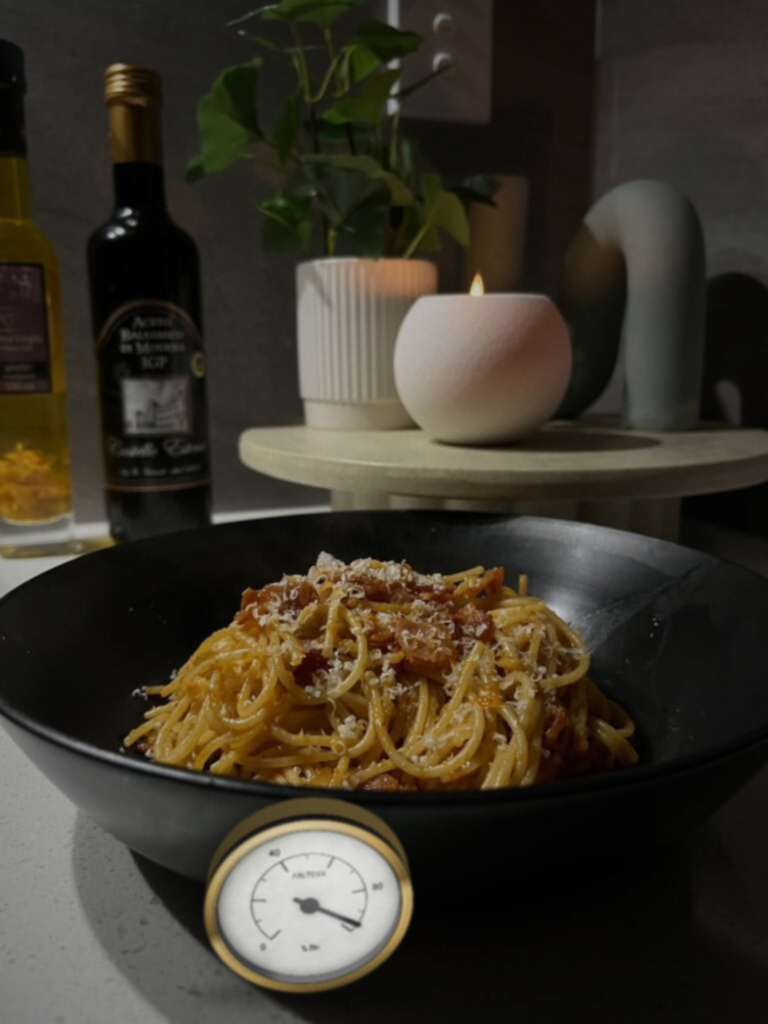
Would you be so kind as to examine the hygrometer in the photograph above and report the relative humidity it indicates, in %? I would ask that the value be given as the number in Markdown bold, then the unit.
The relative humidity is **95** %
